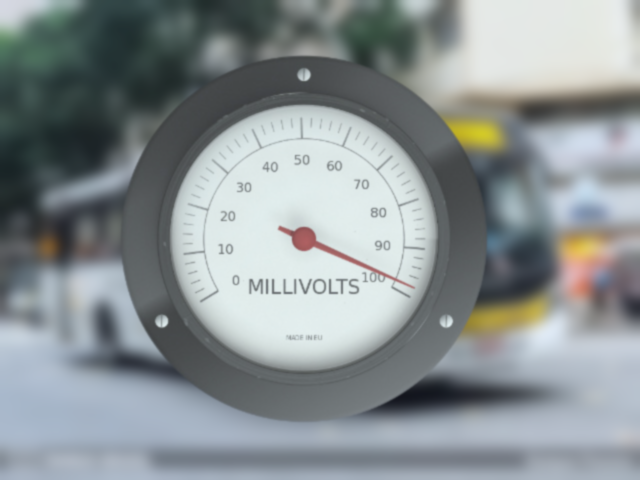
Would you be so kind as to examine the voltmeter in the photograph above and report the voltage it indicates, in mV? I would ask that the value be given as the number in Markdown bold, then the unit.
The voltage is **98** mV
